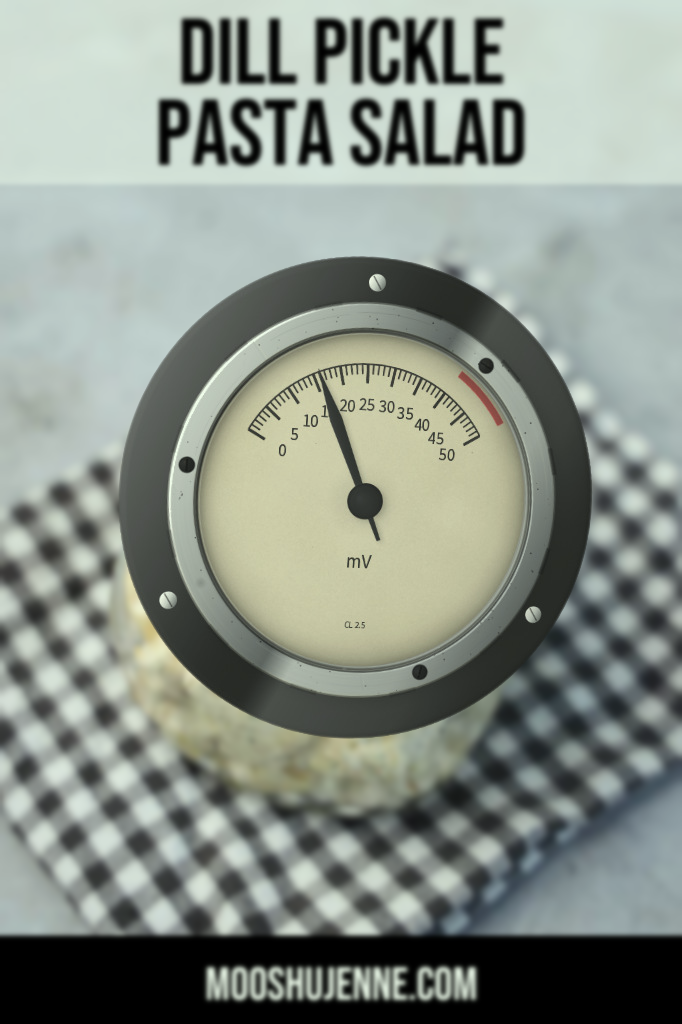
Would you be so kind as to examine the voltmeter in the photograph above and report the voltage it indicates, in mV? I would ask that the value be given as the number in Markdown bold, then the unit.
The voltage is **16** mV
